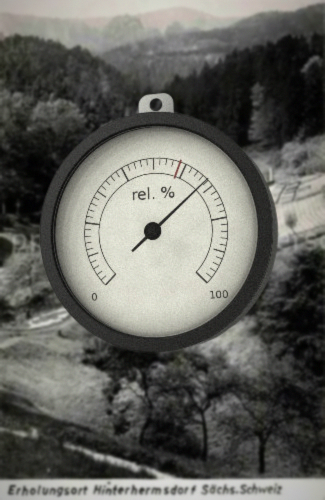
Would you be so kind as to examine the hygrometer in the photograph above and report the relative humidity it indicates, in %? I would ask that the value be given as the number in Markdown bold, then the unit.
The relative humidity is **68** %
